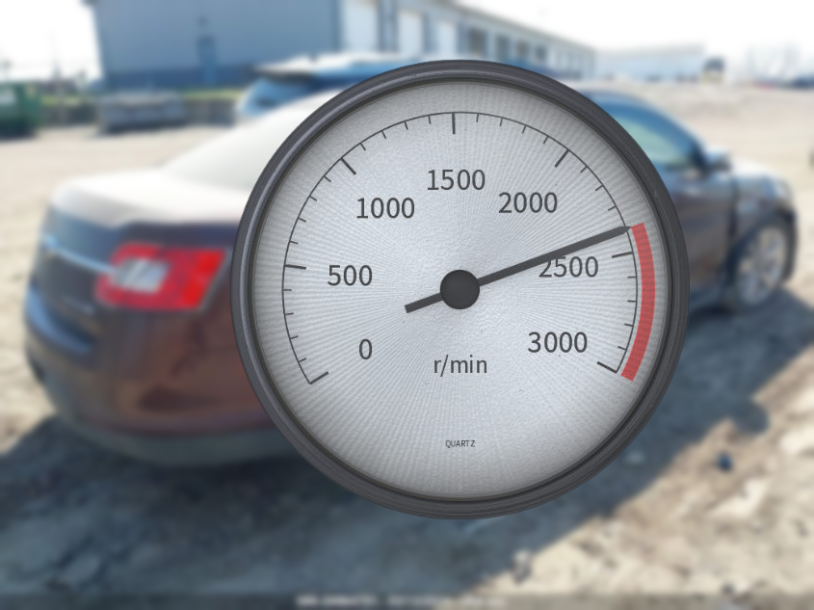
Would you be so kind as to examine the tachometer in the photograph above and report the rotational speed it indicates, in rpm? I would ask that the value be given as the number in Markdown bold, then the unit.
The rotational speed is **2400** rpm
